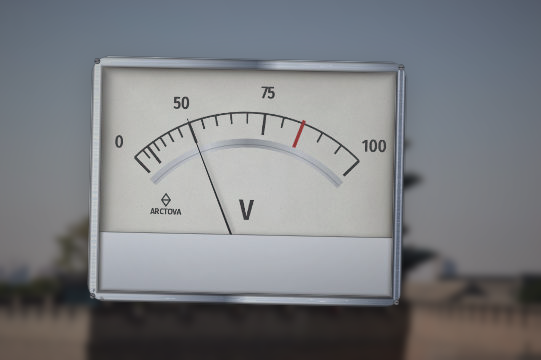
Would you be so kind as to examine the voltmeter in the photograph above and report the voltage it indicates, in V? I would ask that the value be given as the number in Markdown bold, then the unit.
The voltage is **50** V
